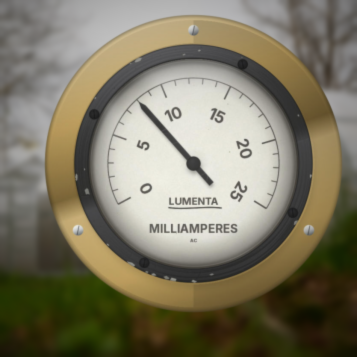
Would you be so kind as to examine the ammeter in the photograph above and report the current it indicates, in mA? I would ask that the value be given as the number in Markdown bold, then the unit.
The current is **8** mA
